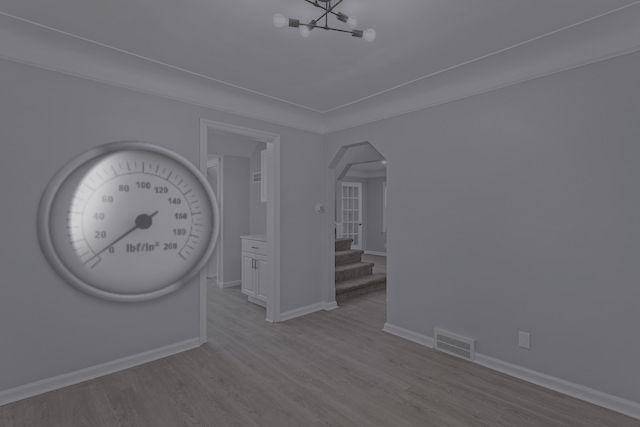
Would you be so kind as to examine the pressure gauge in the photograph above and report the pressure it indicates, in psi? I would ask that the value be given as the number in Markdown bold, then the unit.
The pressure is **5** psi
